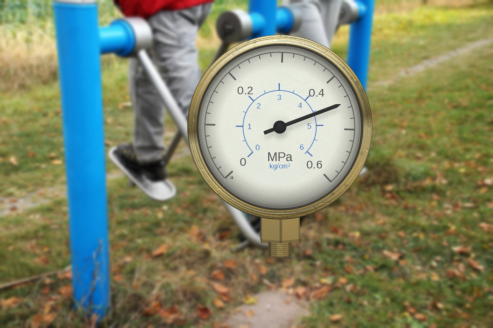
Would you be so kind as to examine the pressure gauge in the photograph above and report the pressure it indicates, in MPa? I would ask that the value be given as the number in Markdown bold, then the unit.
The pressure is **0.45** MPa
